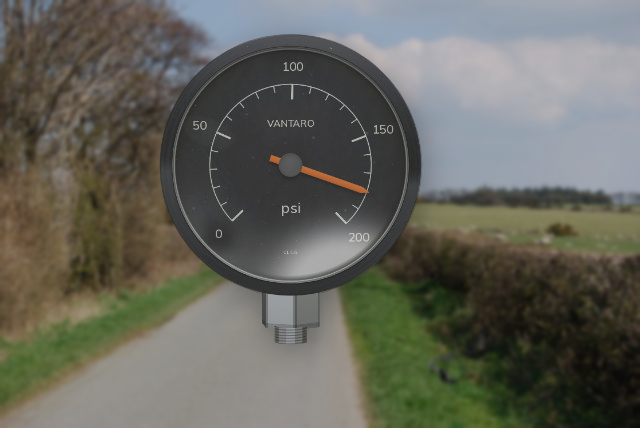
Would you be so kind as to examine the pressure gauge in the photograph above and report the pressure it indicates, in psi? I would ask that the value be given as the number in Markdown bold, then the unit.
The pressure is **180** psi
